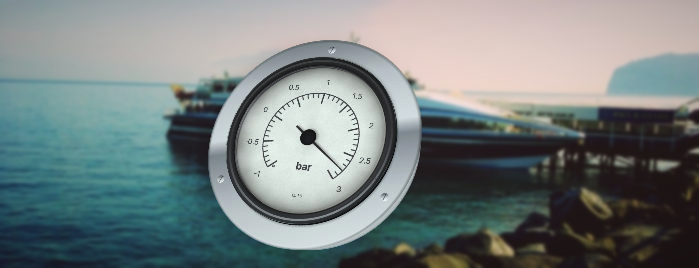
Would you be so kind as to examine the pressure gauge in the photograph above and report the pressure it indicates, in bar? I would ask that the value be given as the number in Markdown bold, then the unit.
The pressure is **2.8** bar
